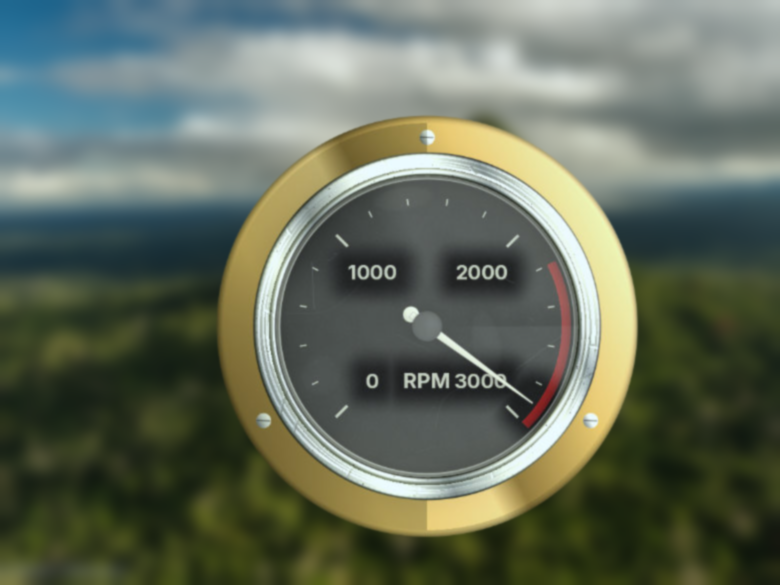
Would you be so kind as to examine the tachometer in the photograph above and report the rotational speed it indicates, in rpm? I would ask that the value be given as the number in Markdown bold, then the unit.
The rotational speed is **2900** rpm
